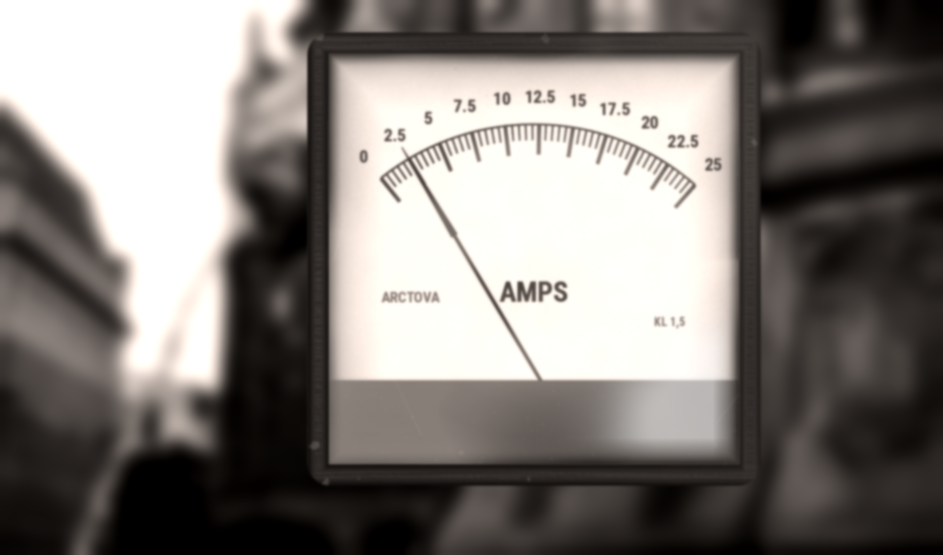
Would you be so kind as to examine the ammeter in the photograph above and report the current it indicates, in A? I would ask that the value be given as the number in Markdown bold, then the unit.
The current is **2.5** A
